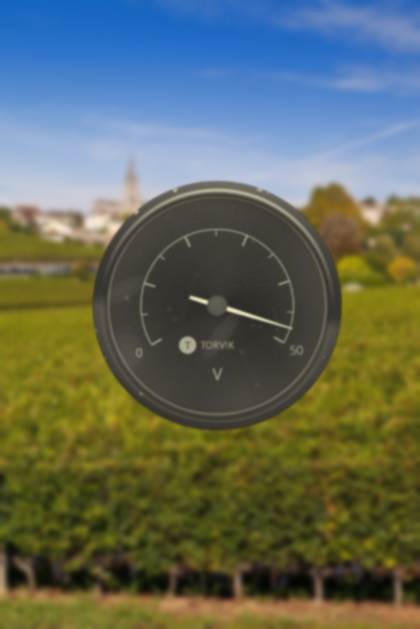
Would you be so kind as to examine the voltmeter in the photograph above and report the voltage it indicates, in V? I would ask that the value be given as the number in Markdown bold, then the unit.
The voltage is **47.5** V
